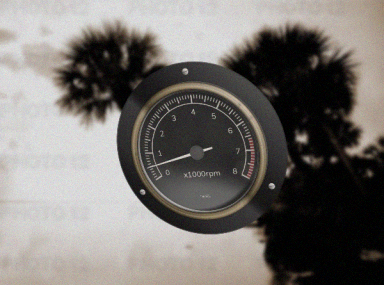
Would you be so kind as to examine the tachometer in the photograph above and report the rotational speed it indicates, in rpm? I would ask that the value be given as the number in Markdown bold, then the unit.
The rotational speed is **500** rpm
